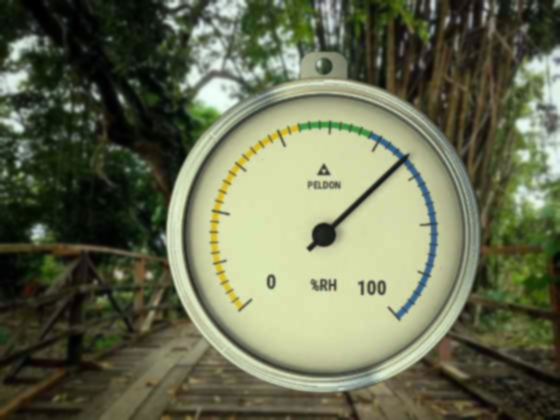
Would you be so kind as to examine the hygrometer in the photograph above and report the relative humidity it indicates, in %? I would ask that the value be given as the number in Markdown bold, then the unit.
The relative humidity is **66** %
